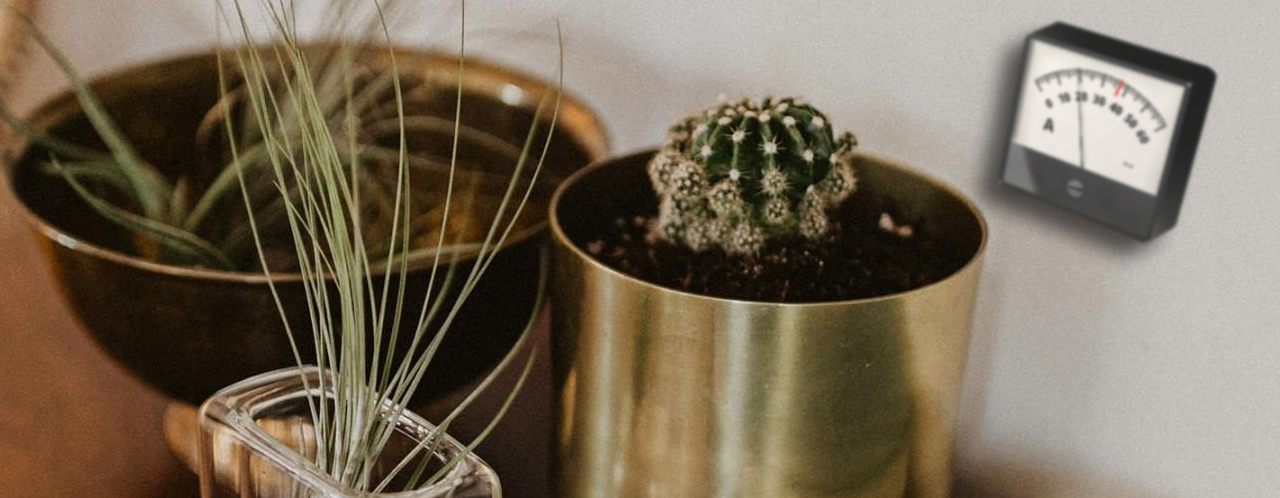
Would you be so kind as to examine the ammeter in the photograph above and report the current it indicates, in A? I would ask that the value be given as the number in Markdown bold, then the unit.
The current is **20** A
